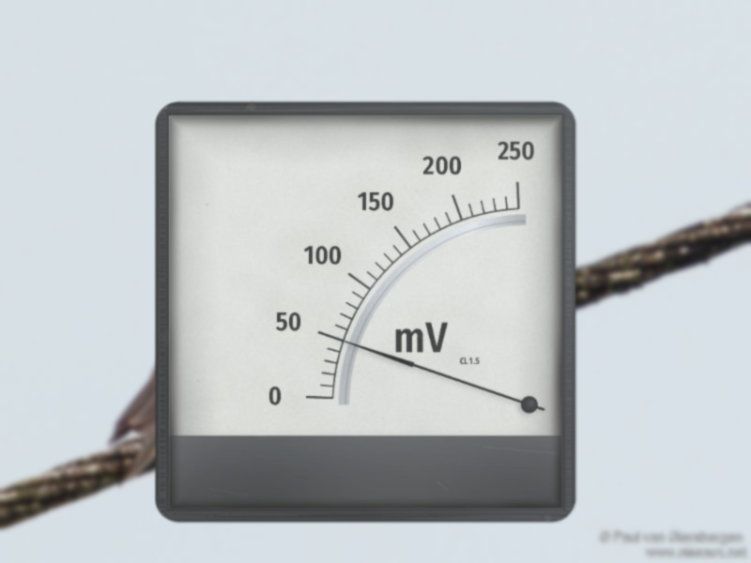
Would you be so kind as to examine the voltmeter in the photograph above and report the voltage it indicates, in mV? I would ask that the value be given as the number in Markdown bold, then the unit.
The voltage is **50** mV
